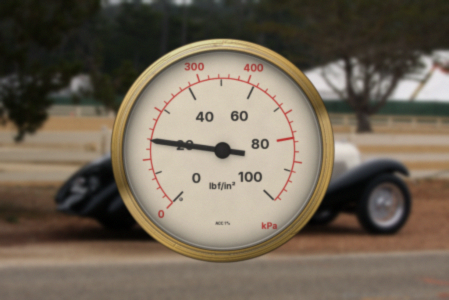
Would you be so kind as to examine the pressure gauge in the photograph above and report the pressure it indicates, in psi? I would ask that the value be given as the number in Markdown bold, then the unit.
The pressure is **20** psi
